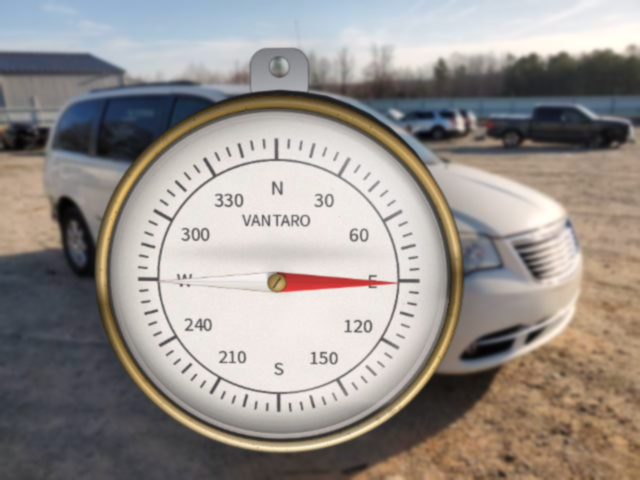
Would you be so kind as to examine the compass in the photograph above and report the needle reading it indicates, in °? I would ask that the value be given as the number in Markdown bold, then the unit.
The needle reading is **90** °
